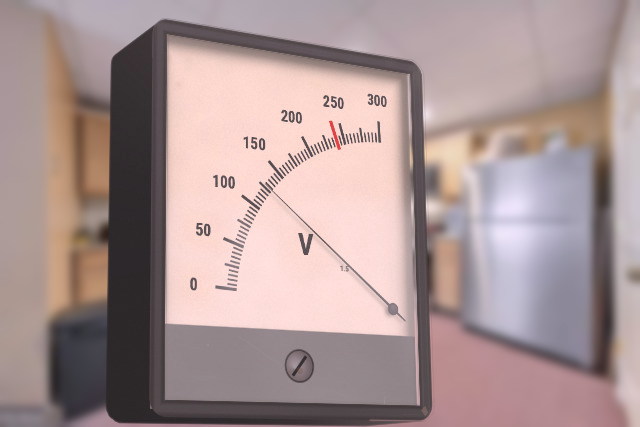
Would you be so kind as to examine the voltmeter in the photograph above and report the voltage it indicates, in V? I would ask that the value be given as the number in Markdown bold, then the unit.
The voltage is **125** V
